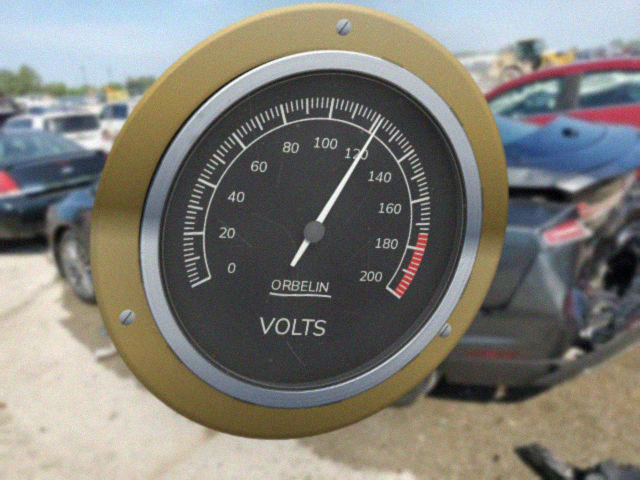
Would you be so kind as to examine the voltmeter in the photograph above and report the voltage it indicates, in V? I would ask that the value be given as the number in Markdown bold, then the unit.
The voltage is **120** V
